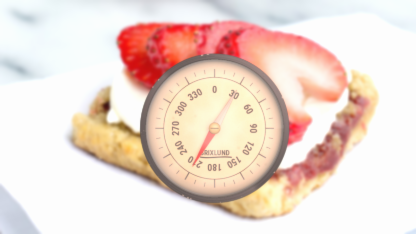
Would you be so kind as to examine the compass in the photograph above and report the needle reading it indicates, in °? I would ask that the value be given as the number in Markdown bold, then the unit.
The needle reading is **210** °
